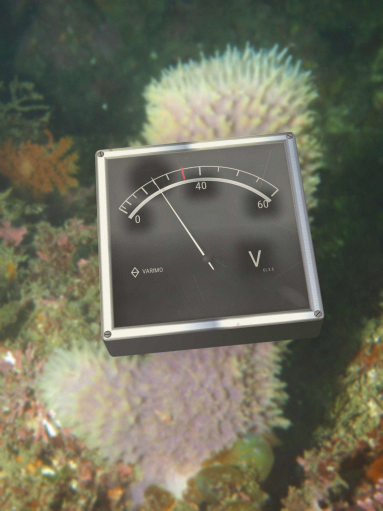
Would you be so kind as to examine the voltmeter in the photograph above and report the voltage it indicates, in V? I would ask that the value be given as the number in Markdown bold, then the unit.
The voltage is **25** V
